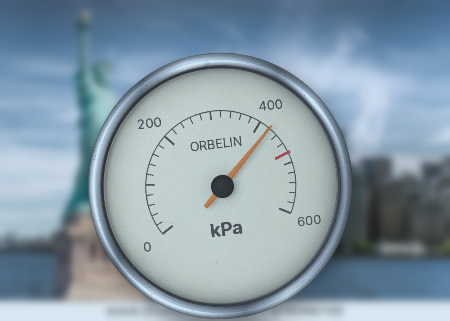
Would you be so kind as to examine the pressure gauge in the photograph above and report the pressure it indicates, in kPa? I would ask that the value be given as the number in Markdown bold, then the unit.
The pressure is **420** kPa
